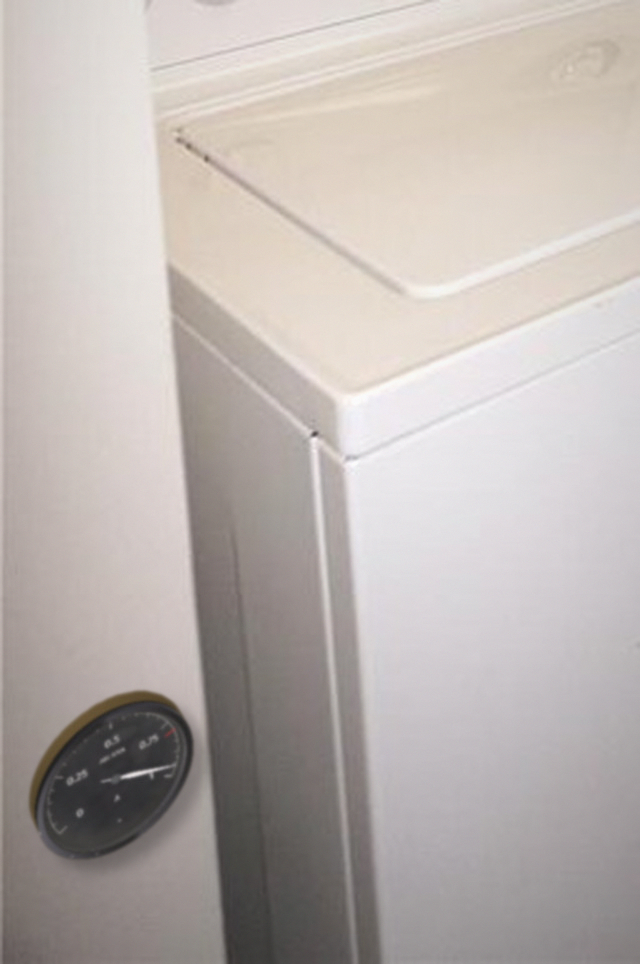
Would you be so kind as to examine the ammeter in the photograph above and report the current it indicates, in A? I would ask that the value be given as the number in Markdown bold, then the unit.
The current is **0.95** A
